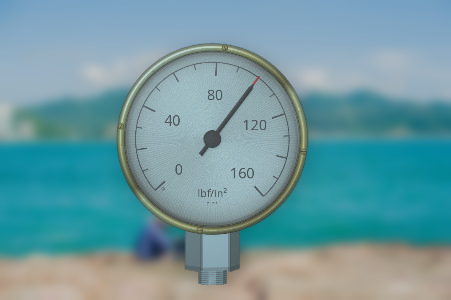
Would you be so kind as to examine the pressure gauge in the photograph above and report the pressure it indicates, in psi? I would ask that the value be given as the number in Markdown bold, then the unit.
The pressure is **100** psi
